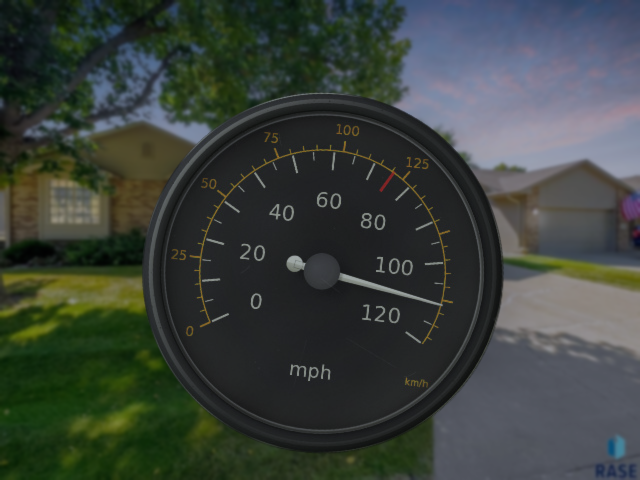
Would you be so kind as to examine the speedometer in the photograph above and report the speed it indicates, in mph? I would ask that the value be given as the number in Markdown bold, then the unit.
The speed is **110** mph
